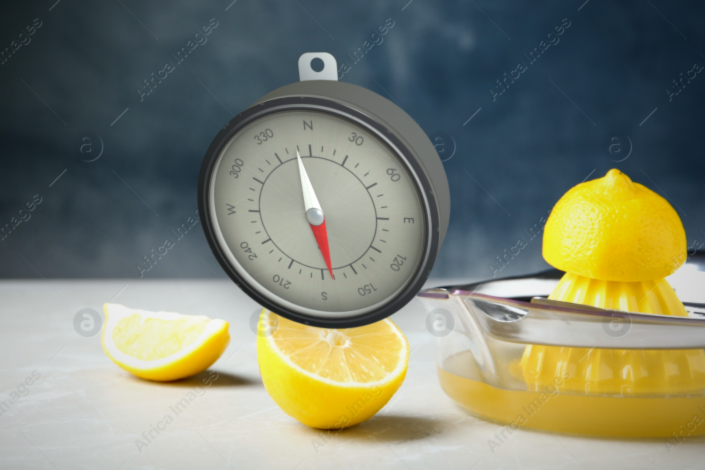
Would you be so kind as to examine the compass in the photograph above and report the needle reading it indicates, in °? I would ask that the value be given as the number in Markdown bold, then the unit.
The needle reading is **170** °
